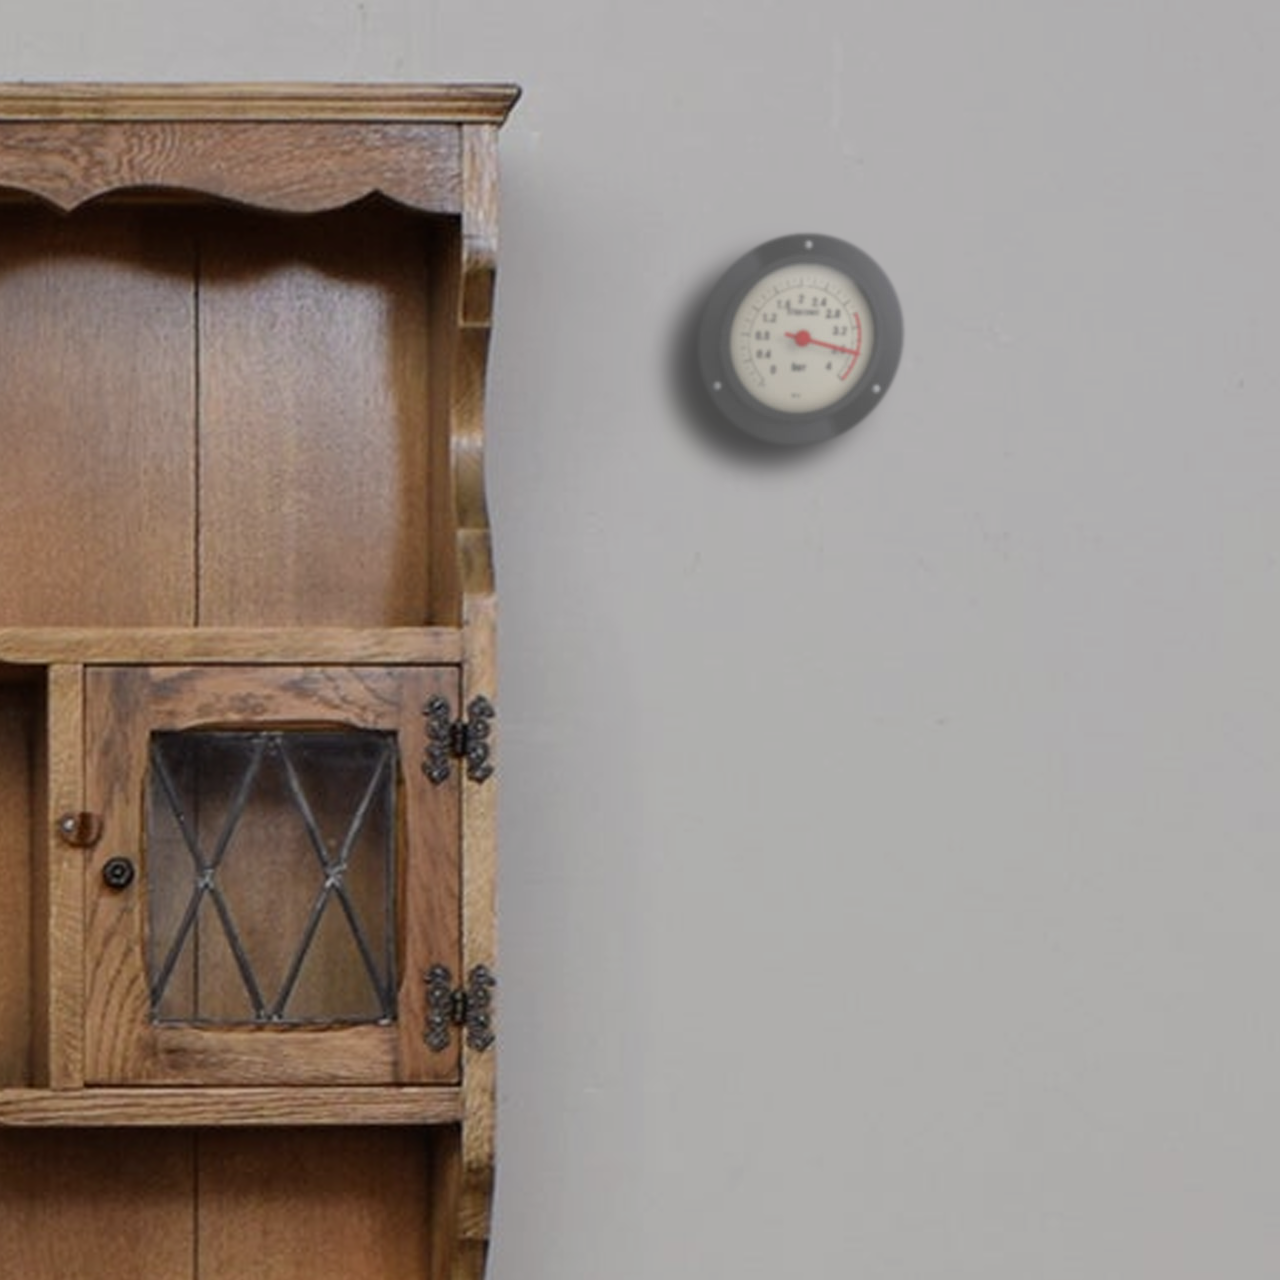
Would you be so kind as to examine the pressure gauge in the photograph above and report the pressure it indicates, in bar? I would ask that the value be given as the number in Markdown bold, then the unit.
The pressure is **3.6** bar
